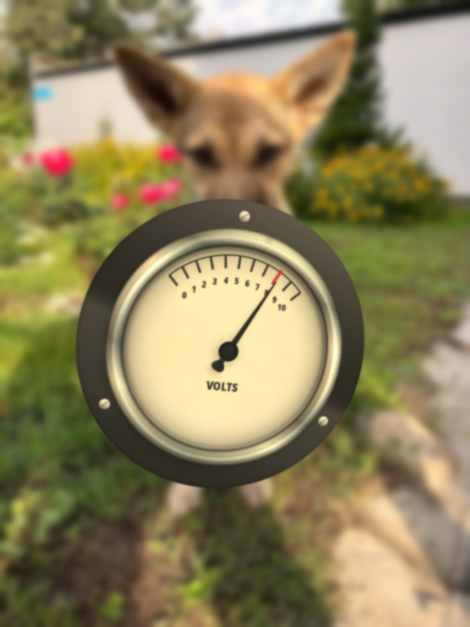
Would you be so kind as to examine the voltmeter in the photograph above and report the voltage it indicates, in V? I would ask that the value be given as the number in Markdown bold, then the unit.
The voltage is **8** V
